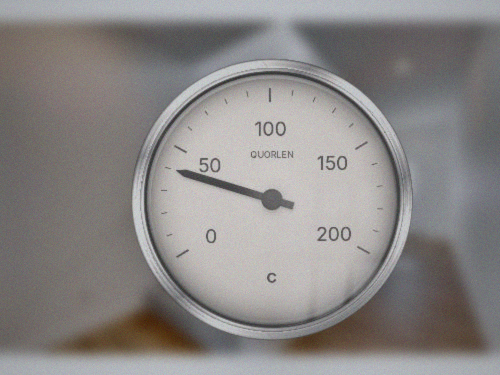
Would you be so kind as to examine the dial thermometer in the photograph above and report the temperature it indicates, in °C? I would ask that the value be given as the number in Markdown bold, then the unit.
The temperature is **40** °C
